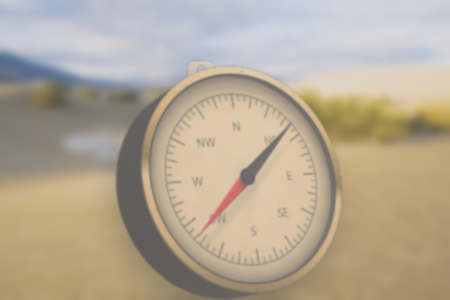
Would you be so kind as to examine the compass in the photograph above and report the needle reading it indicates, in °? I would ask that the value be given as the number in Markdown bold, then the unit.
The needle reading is **230** °
